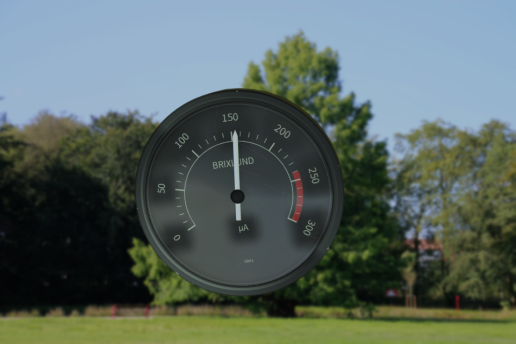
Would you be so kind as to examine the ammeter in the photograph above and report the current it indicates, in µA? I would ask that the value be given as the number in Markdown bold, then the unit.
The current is **155** µA
